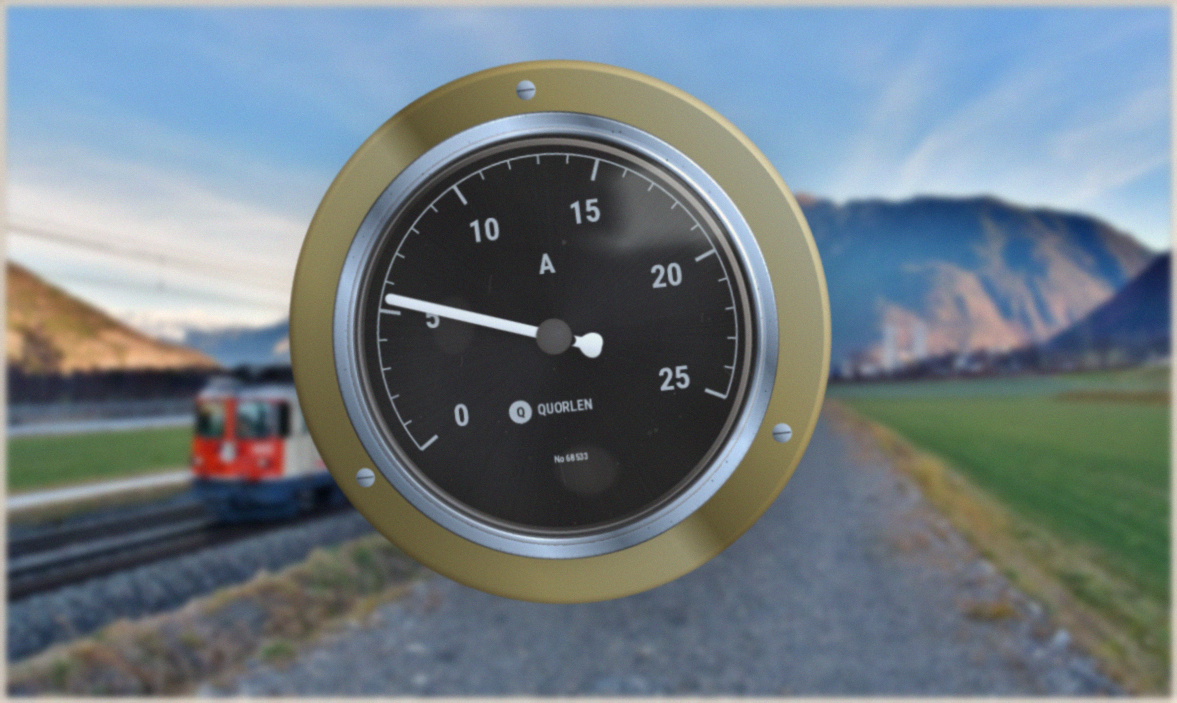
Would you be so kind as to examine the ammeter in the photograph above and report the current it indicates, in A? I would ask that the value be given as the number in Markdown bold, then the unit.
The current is **5.5** A
